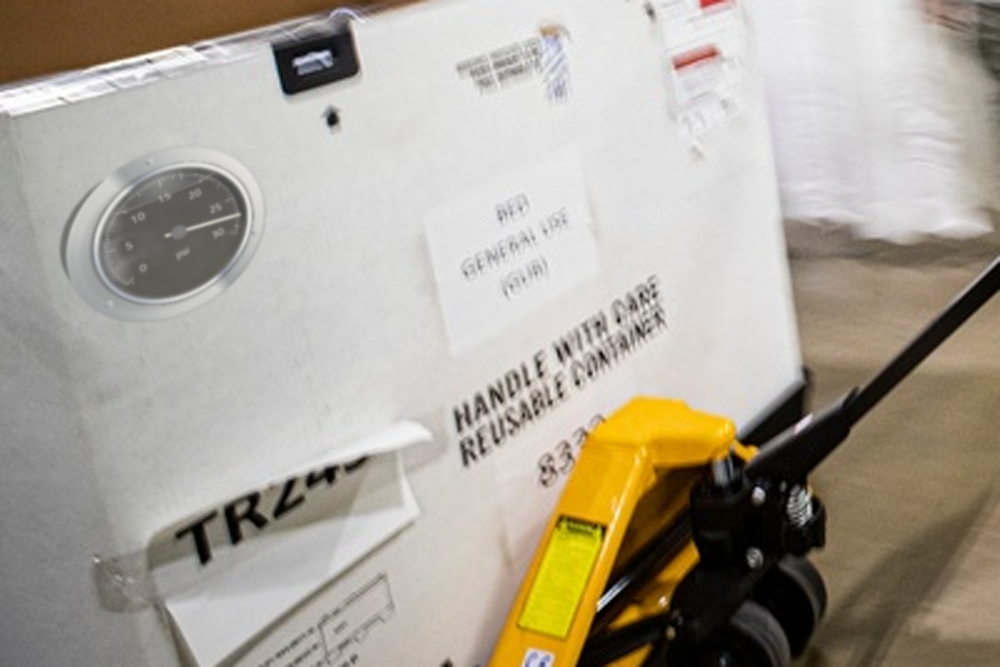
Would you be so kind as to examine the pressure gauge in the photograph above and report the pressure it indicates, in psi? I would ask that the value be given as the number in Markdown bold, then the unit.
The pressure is **27.5** psi
